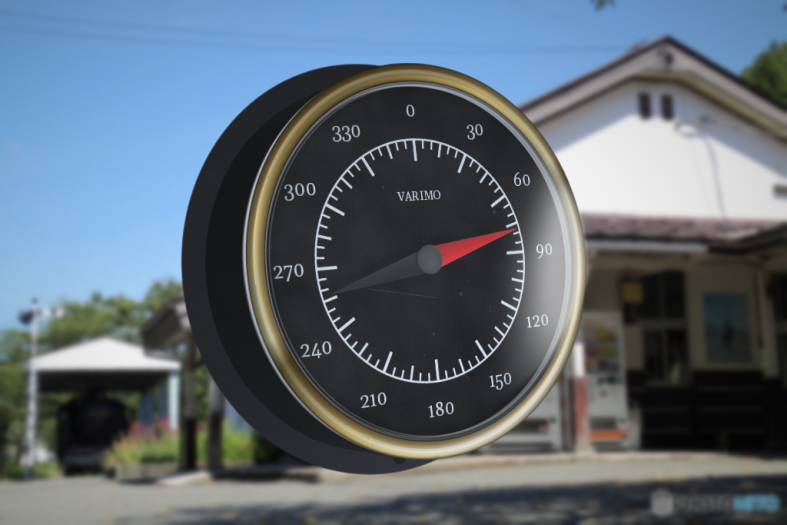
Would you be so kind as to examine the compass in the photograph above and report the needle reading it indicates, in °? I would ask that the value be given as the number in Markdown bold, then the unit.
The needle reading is **77.5** °
